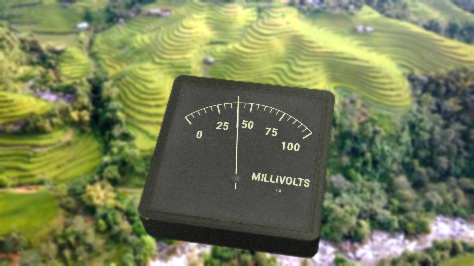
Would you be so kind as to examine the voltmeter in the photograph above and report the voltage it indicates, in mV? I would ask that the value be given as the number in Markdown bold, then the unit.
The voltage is **40** mV
